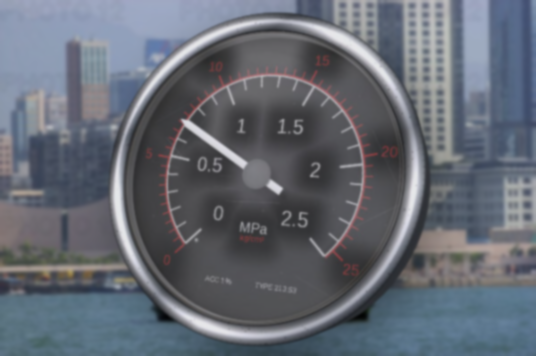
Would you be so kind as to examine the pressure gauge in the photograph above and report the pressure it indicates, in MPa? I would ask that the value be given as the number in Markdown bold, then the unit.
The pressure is **0.7** MPa
